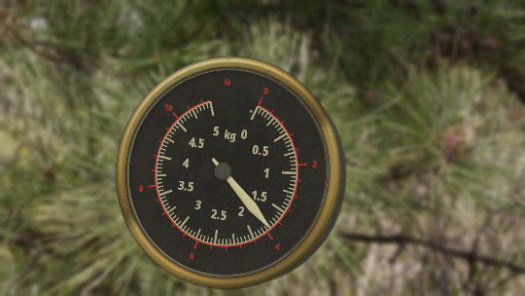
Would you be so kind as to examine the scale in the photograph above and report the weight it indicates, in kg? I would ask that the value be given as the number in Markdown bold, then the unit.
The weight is **1.75** kg
